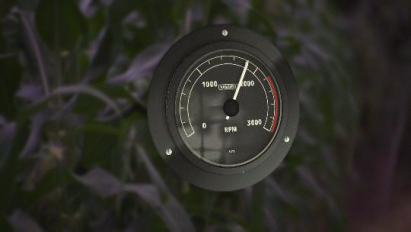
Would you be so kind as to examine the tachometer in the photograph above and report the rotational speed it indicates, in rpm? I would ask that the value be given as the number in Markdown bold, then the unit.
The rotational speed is **1800** rpm
